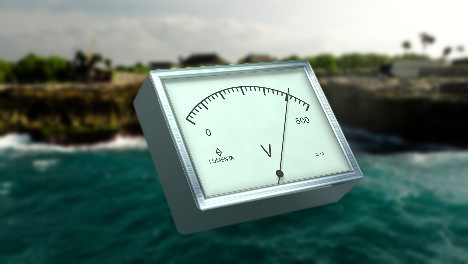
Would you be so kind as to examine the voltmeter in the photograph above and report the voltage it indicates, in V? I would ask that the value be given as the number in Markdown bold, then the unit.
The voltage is **500** V
